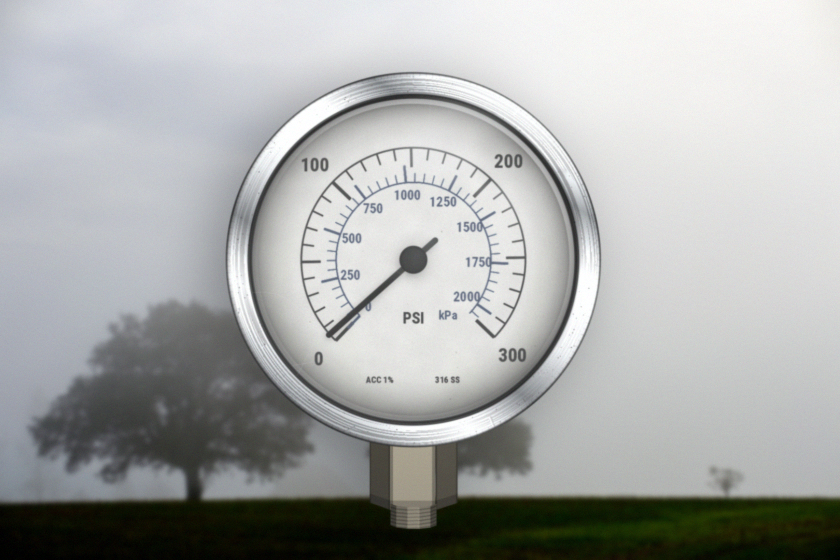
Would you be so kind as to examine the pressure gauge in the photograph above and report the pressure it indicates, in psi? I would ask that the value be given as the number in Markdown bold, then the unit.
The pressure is **5** psi
